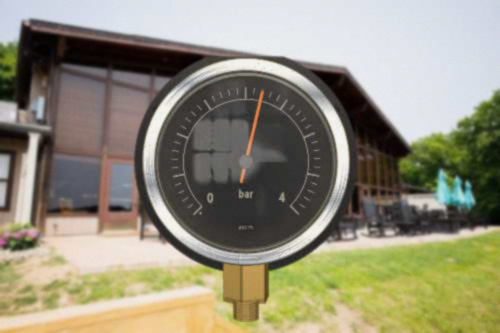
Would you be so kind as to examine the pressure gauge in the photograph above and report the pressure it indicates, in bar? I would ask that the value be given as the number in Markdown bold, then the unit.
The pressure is **2.2** bar
